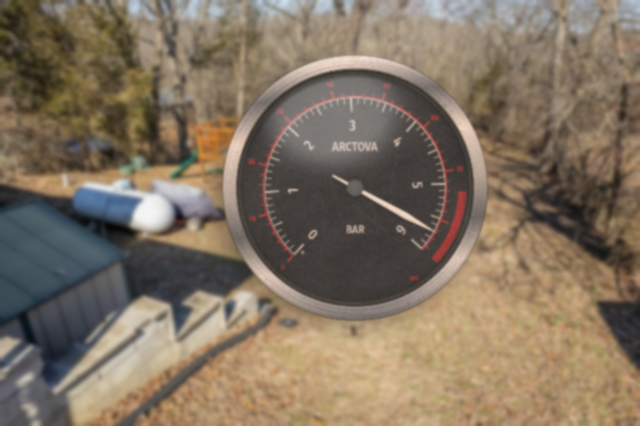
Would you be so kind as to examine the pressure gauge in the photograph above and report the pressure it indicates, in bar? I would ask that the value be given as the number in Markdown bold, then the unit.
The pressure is **5.7** bar
